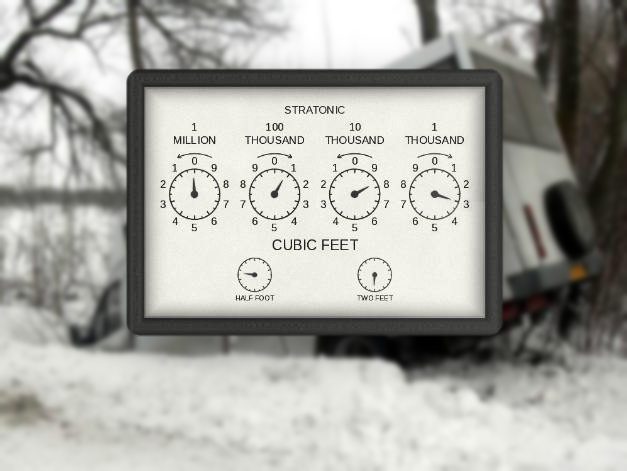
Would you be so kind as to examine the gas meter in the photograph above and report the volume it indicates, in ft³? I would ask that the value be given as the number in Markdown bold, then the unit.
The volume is **8300** ft³
